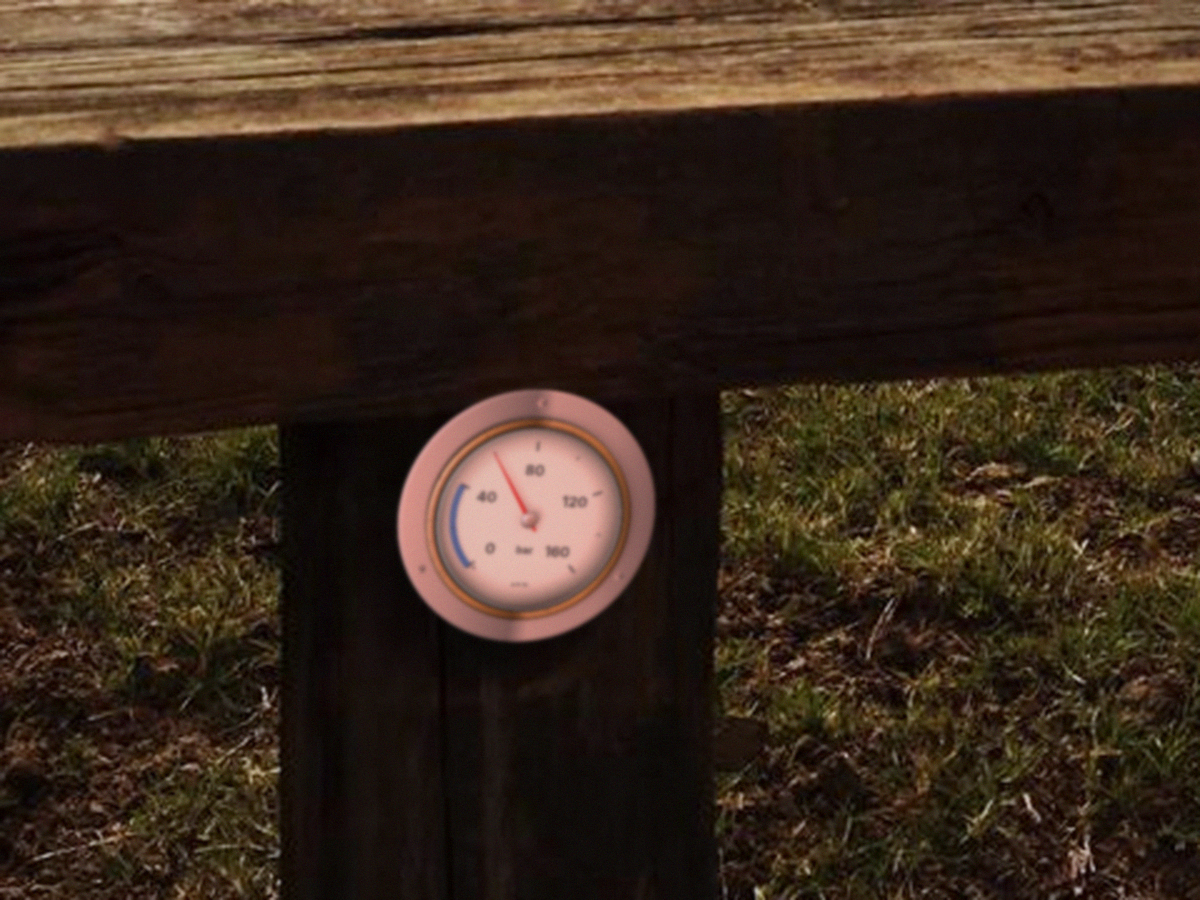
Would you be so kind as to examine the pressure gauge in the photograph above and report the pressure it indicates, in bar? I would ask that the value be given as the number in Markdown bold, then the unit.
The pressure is **60** bar
